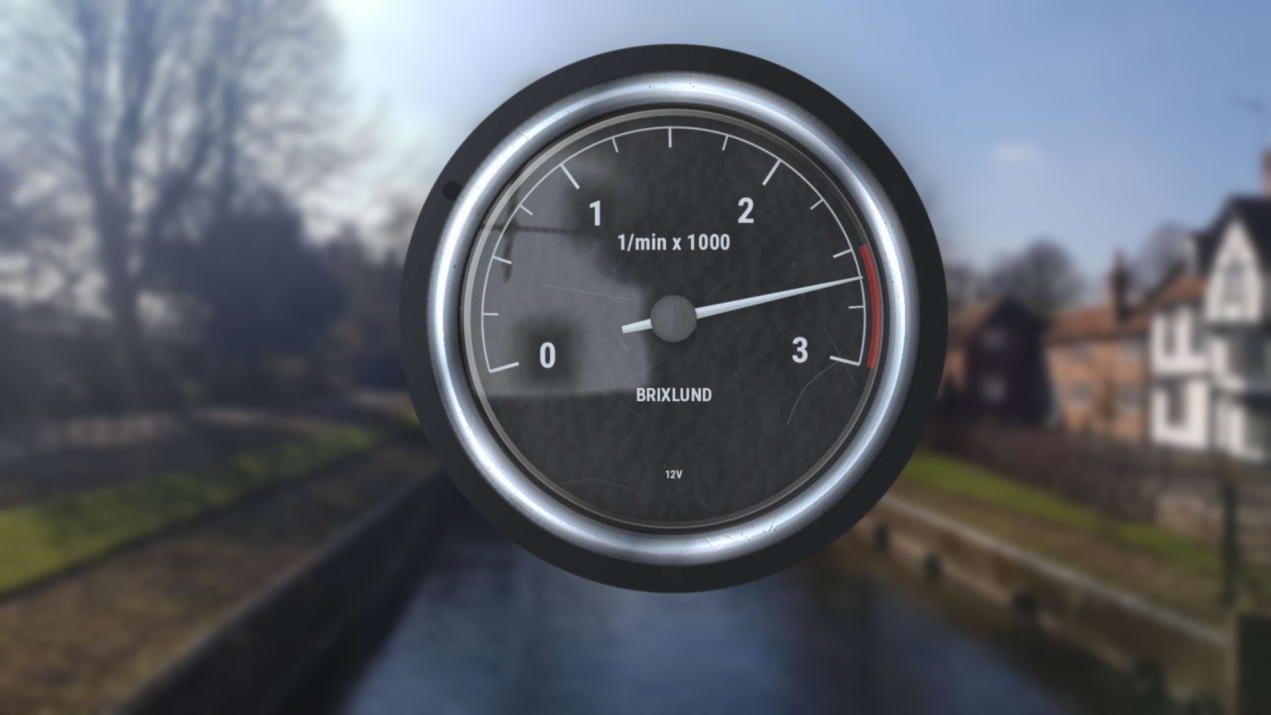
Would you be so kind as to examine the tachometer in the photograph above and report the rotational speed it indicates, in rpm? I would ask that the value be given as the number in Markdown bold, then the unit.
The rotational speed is **2625** rpm
